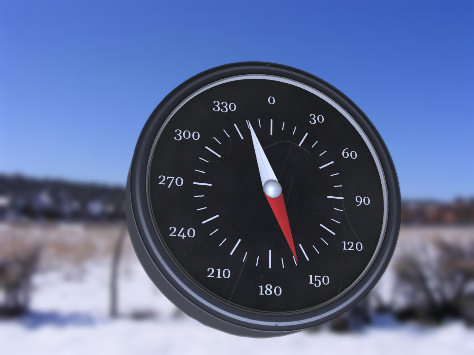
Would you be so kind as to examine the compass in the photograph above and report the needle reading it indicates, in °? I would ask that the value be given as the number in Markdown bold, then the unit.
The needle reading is **160** °
